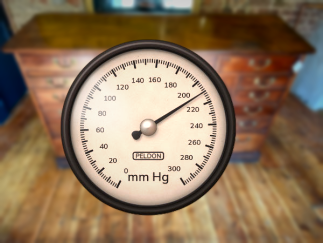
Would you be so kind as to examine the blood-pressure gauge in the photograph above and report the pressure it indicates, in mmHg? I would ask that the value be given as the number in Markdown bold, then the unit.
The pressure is **210** mmHg
